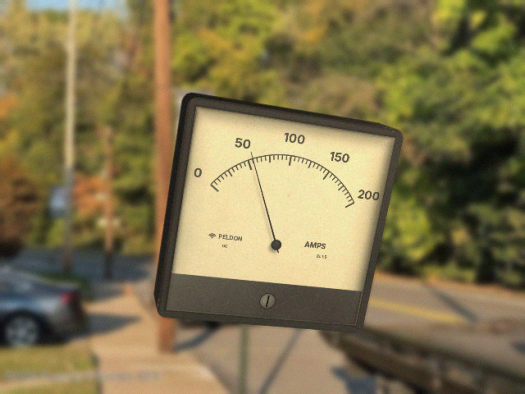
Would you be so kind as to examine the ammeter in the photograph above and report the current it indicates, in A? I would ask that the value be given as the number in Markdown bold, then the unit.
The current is **55** A
